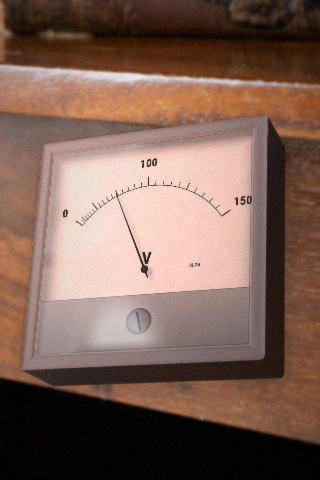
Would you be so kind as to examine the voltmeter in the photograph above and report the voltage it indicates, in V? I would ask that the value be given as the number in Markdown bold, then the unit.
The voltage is **75** V
